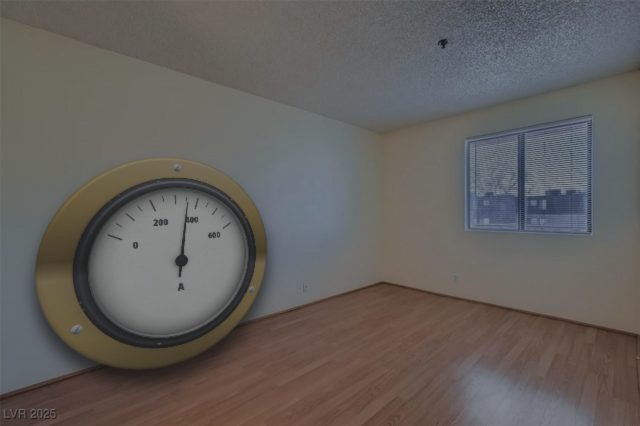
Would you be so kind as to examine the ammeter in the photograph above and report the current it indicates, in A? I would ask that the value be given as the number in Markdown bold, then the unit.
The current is **350** A
